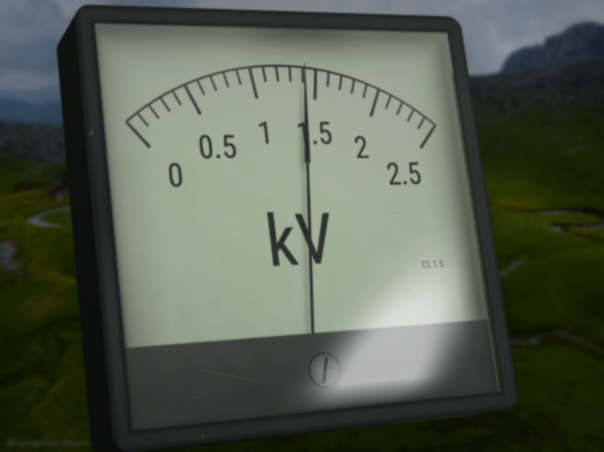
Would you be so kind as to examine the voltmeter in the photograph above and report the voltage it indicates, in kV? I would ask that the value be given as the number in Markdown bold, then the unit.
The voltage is **1.4** kV
